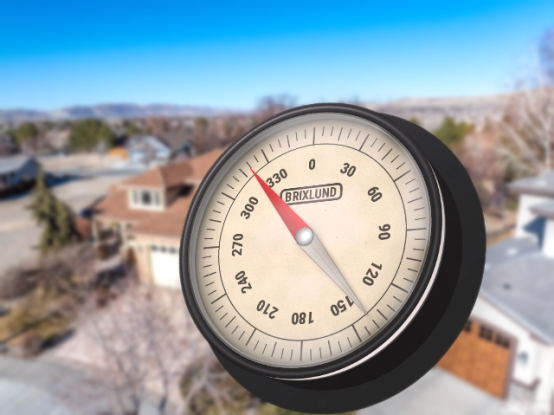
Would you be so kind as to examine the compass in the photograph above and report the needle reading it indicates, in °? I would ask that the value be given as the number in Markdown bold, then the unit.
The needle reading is **320** °
